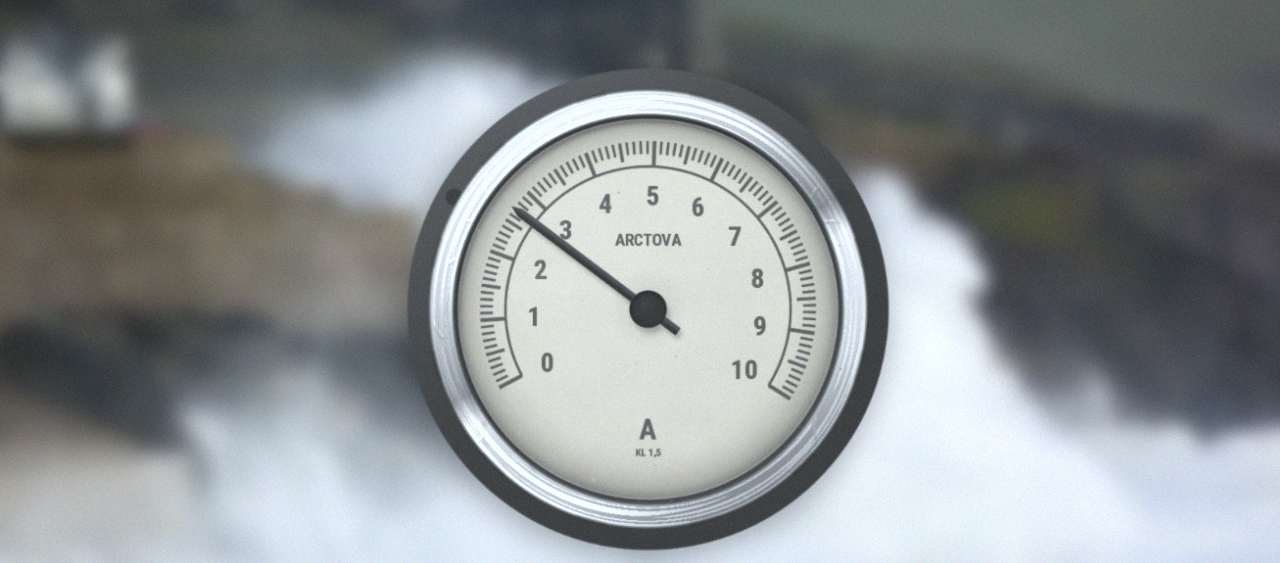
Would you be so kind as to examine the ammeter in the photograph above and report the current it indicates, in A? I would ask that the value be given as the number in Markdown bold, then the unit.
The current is **2.7** A
